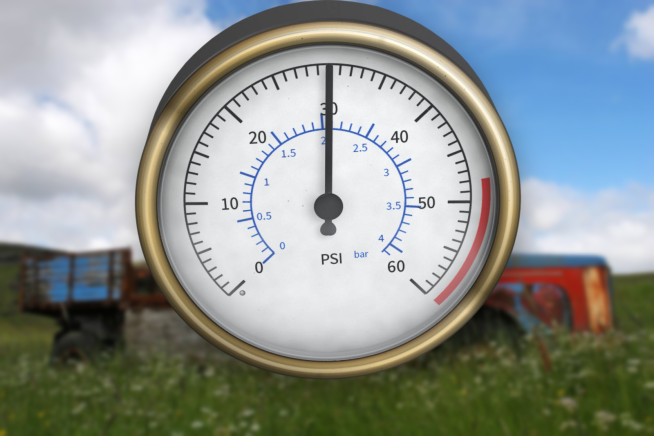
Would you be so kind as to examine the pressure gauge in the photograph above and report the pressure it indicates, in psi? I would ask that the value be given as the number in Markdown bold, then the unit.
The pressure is **30** psi
